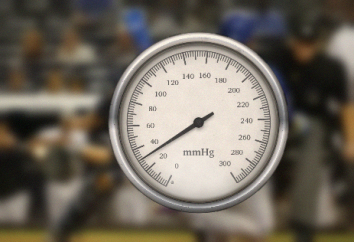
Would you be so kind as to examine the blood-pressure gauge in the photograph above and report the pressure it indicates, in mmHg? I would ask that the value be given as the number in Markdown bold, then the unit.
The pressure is **30** mmHg
